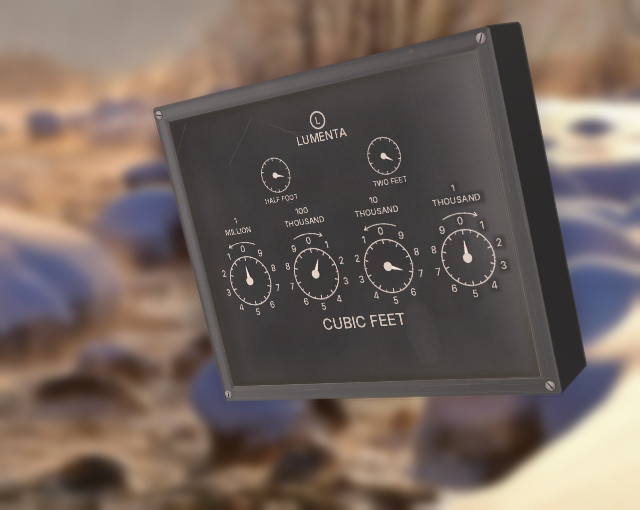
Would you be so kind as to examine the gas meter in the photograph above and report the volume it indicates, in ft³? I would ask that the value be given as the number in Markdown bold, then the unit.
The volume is **7000** ft³
